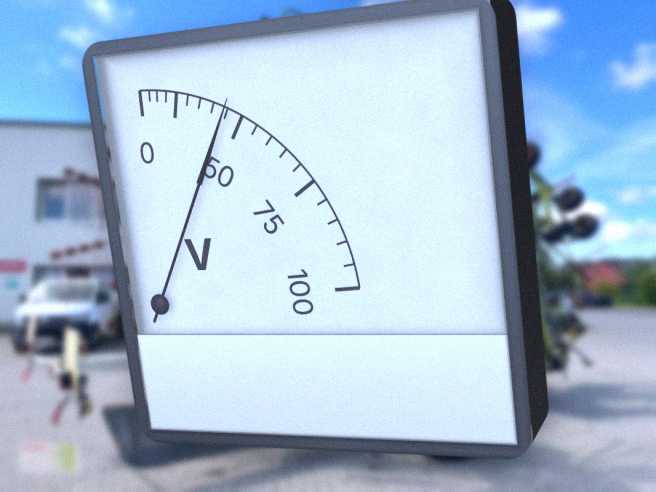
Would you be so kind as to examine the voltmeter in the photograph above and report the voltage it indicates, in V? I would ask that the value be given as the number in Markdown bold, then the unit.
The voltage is **45** V
